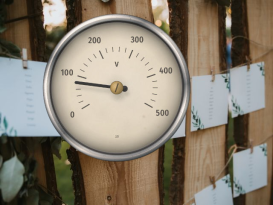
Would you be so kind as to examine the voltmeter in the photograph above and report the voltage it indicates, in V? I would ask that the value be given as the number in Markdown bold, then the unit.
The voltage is **80** V
